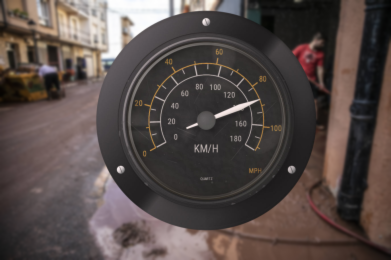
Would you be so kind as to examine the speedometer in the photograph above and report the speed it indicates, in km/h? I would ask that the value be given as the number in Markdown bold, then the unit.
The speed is **140** km/h
